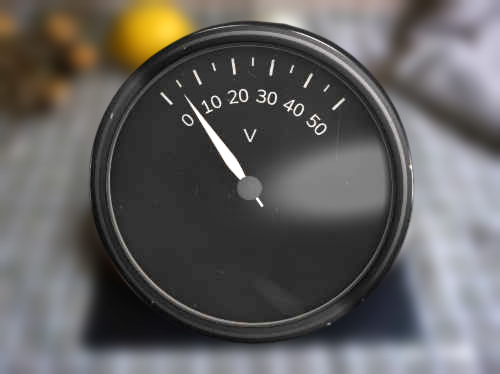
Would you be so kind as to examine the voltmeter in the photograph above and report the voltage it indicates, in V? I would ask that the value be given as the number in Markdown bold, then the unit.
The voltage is **5** V
